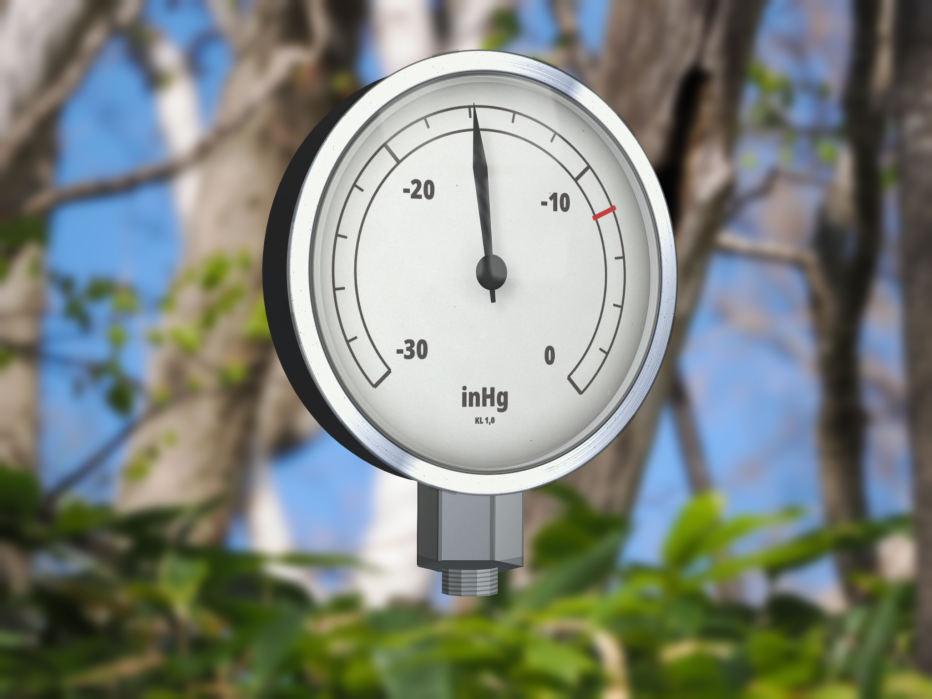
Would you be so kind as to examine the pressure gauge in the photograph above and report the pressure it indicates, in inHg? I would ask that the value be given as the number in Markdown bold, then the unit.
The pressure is **-16** inHg
